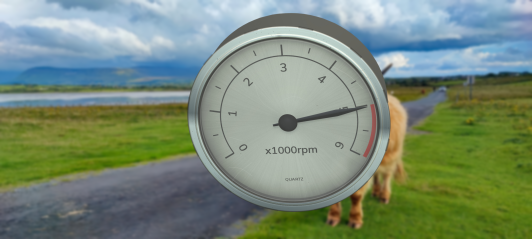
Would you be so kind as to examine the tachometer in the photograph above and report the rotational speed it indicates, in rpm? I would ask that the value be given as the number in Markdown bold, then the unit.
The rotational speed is **5000** rpm
